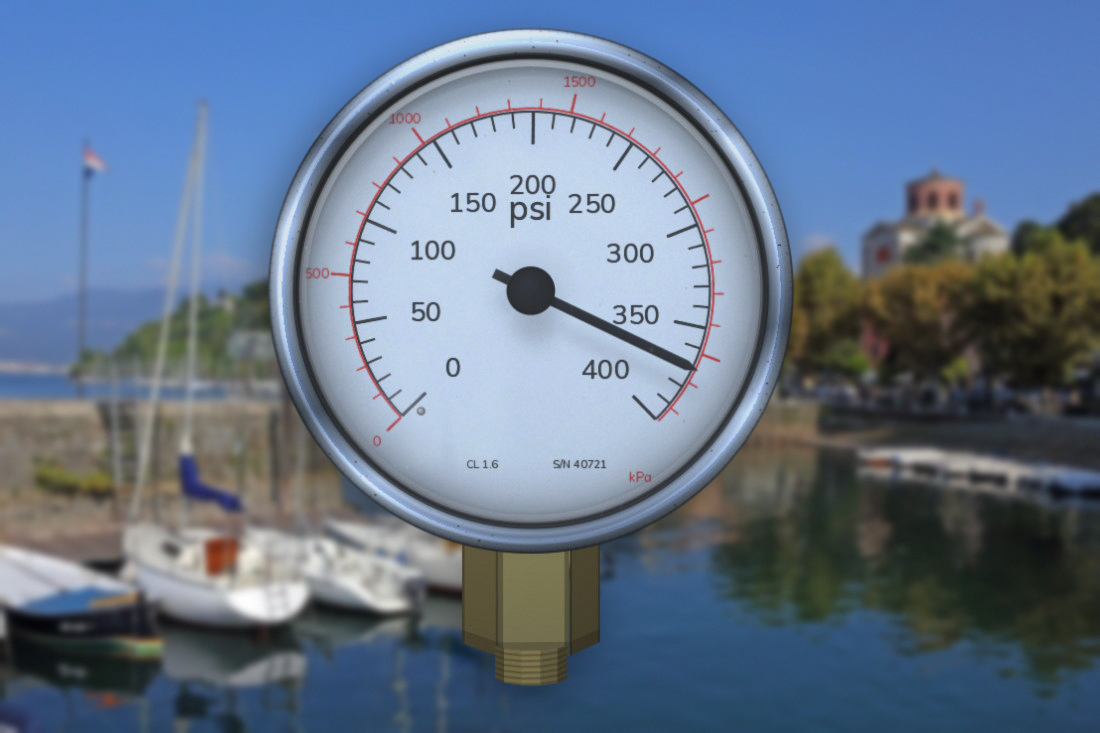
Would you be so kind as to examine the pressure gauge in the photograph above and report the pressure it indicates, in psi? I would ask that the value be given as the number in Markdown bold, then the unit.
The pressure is **370** psi
